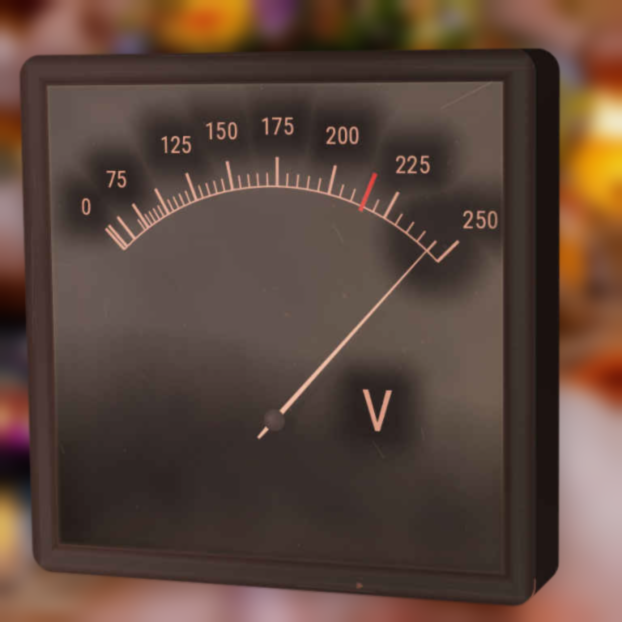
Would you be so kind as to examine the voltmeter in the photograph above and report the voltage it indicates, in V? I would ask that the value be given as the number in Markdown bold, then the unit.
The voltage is **245** V
